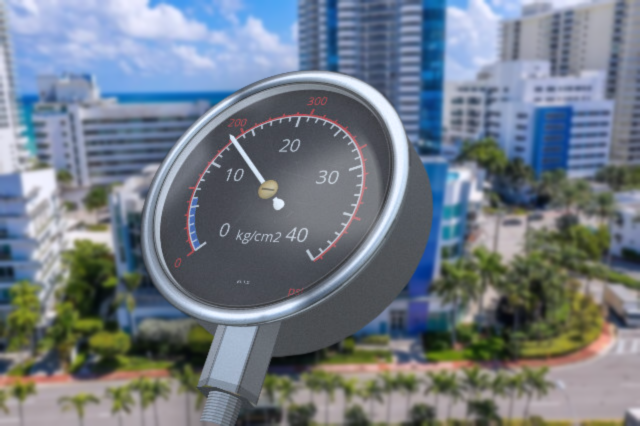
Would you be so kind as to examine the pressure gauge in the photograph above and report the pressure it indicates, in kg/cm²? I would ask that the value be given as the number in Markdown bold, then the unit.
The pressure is **13** kg/cm²
